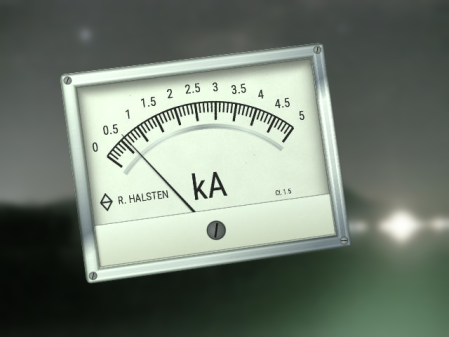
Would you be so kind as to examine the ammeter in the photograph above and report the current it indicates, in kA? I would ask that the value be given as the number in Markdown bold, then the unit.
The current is **0.6** kA
